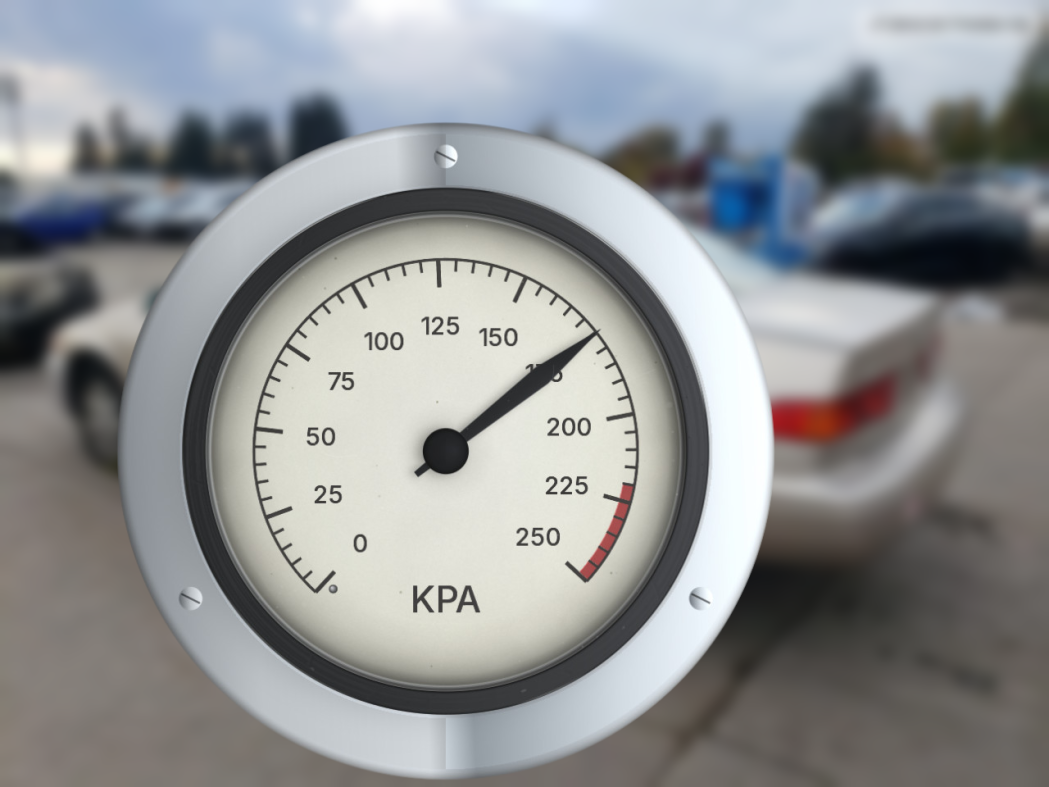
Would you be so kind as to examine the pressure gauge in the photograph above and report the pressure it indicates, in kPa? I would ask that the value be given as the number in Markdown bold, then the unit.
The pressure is **175** kPa
